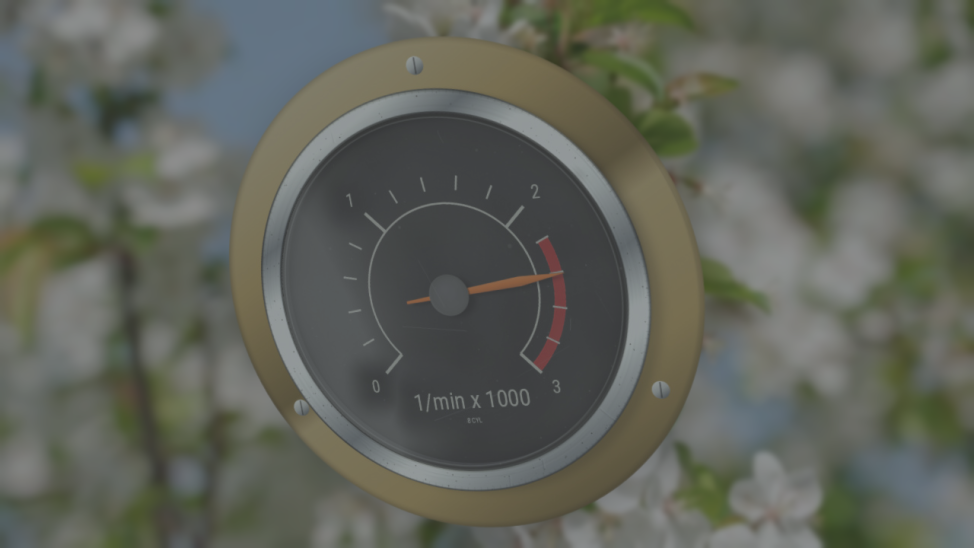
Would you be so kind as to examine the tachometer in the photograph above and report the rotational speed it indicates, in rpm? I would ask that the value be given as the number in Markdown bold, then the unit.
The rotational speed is **2400** rpm
